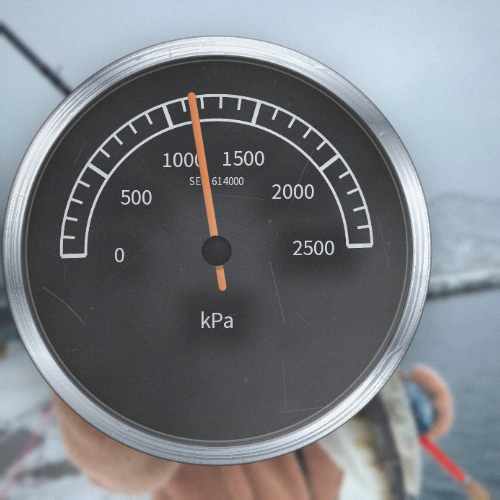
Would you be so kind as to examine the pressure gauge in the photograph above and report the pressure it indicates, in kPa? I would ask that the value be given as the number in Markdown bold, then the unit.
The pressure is **1150** kPa
